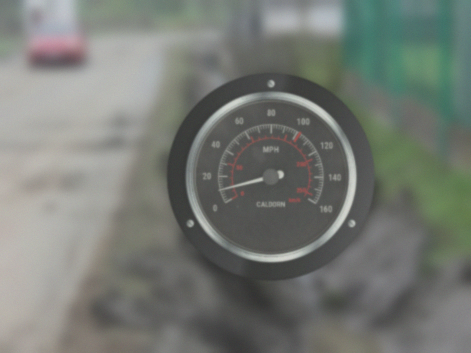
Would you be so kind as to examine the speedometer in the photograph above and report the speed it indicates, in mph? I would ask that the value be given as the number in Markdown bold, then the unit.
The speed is **10** mph
